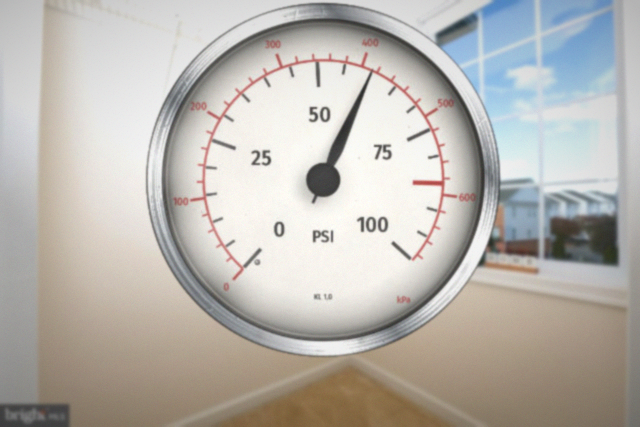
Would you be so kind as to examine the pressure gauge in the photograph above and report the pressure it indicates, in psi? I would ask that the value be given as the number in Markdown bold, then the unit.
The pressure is **60** psi
